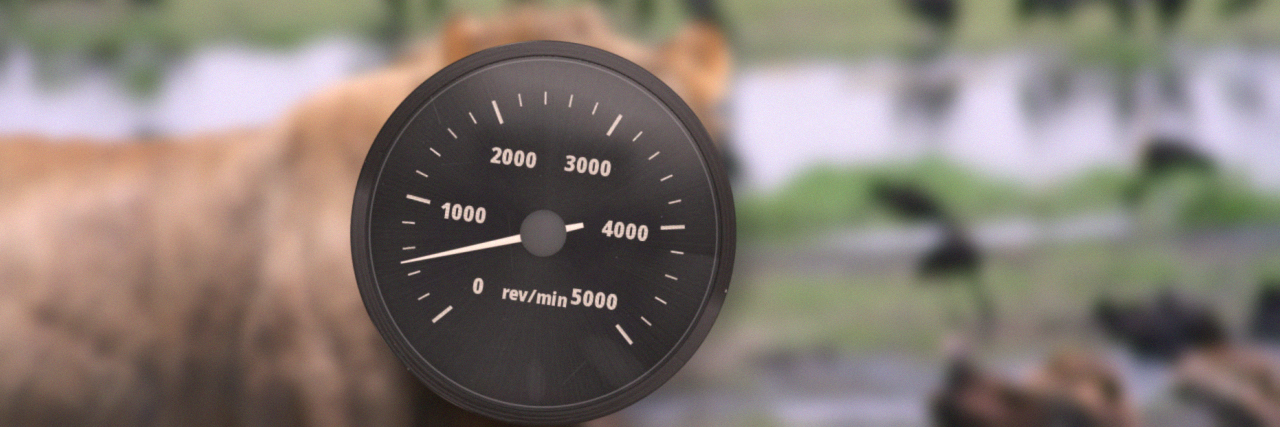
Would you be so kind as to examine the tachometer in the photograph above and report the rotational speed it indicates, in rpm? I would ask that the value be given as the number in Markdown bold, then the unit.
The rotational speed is **500** rpm
